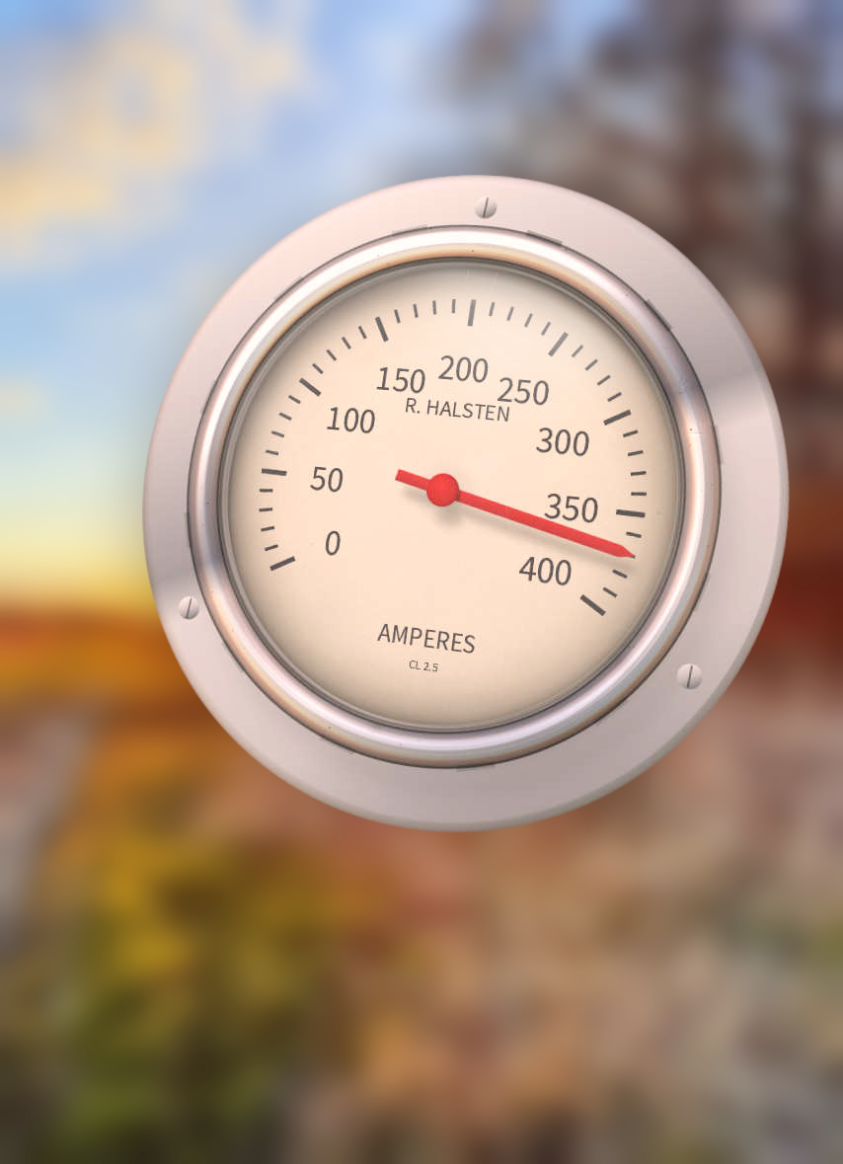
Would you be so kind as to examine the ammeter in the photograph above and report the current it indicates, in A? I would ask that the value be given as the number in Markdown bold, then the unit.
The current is **370** A
